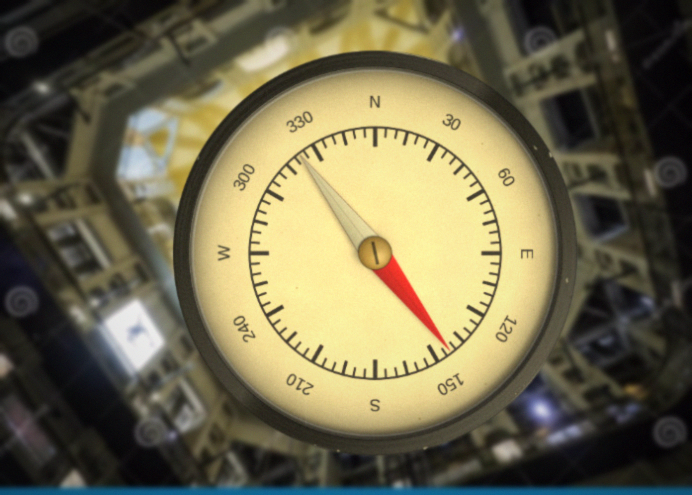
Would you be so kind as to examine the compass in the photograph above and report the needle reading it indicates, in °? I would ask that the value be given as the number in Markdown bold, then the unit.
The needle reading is **142.5** °
